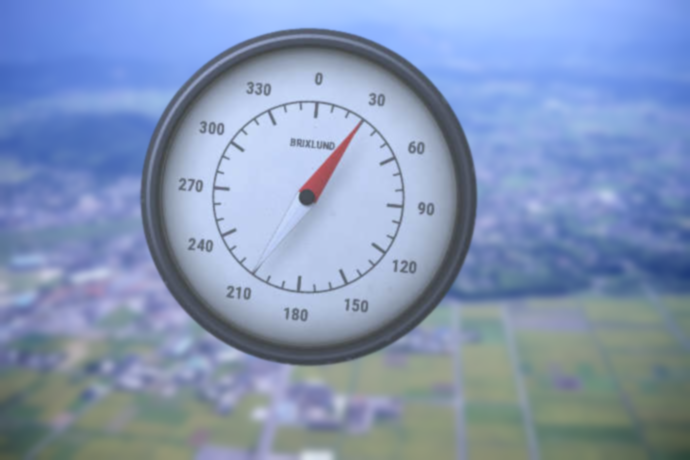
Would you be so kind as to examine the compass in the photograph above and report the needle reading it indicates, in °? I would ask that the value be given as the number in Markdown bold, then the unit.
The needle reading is **30** °
